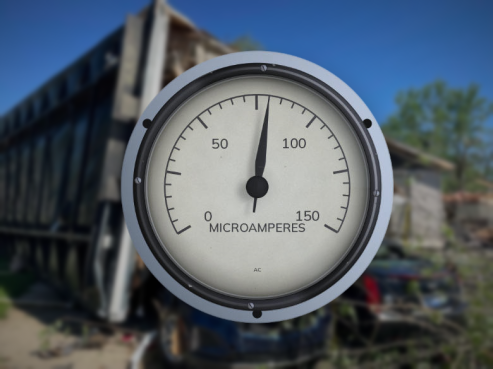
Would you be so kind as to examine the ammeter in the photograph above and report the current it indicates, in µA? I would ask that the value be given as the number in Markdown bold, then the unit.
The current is **80** µA
